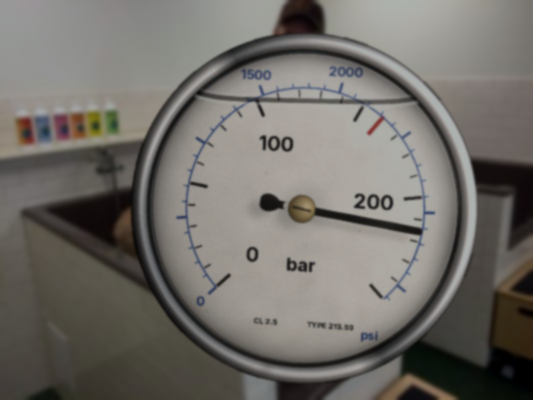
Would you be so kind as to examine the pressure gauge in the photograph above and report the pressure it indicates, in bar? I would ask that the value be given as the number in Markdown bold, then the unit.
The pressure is **215** bar
